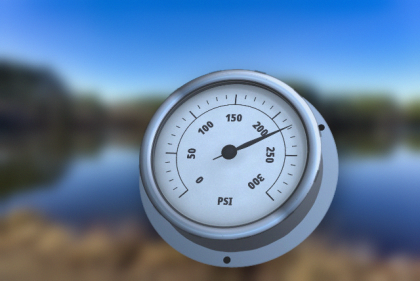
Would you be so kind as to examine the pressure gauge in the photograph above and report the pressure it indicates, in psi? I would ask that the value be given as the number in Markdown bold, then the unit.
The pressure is **220** psi
